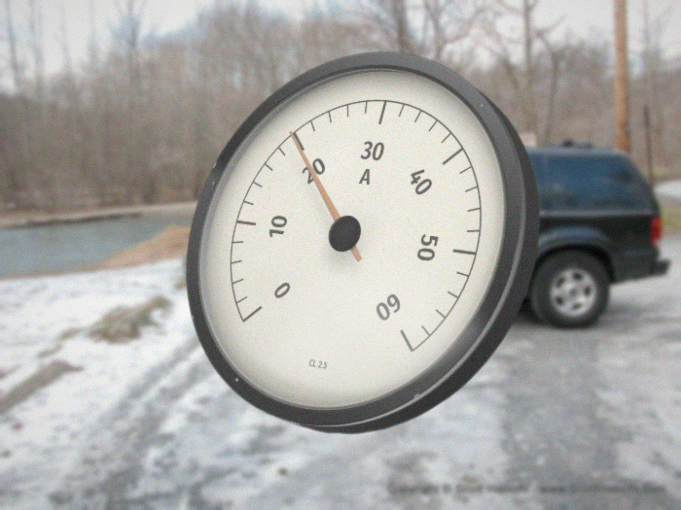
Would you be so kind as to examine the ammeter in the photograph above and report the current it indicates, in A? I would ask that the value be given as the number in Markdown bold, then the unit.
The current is **20** A
